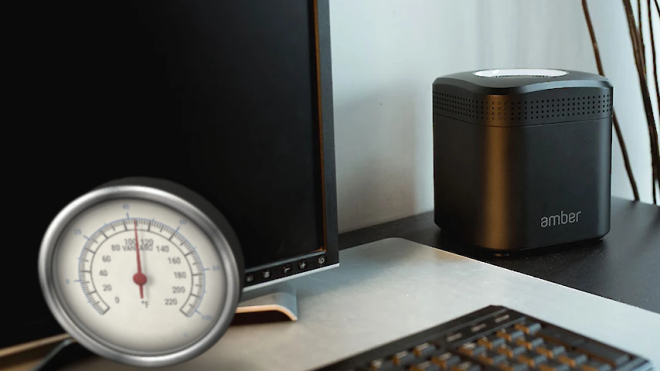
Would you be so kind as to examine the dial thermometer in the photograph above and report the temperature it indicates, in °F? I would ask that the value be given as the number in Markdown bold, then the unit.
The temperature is **110** °F
